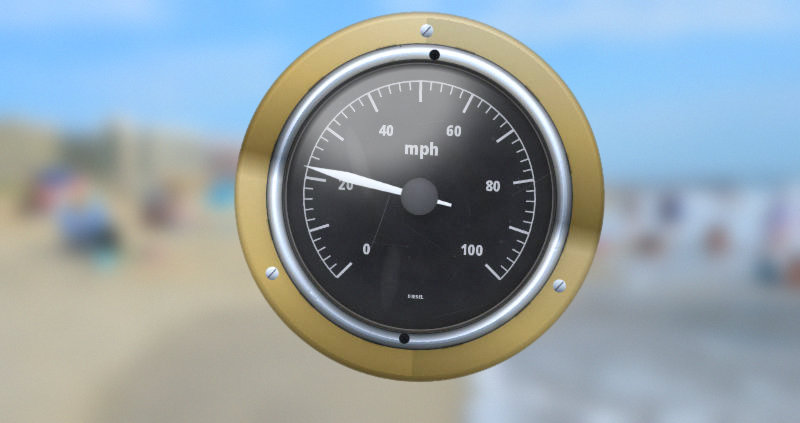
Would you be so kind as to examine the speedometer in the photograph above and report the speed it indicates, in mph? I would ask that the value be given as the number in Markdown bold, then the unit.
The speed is **22** mph
